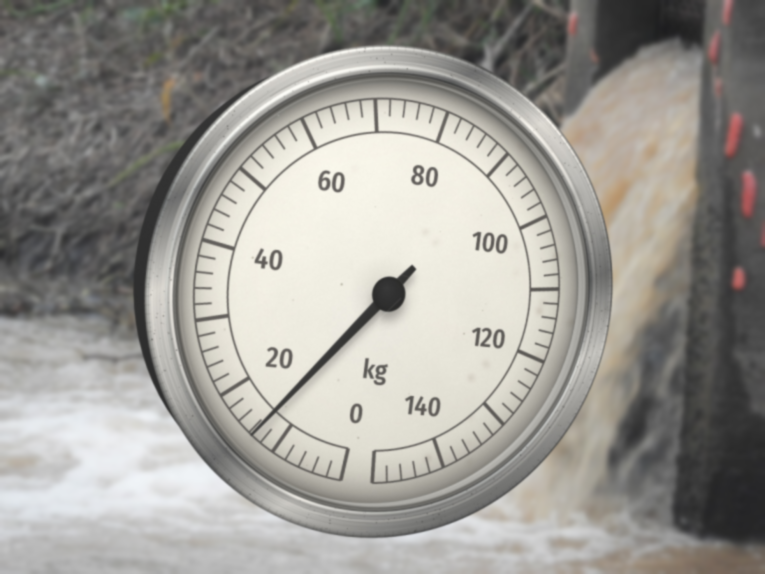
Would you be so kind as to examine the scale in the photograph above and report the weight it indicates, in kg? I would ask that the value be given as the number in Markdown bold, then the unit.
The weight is **14** kg
